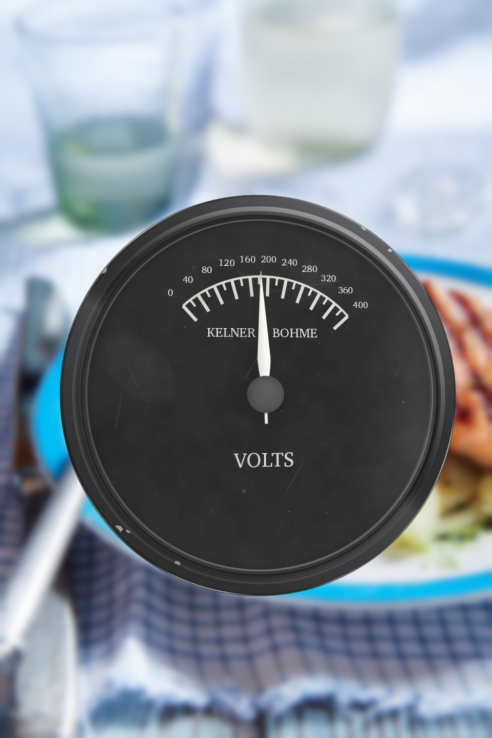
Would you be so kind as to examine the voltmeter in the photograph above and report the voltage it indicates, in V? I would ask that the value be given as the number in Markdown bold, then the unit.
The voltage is **180** V
